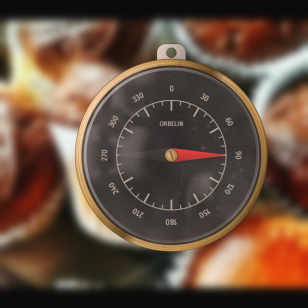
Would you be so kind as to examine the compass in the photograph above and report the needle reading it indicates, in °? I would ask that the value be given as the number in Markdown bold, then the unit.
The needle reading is **90** °
